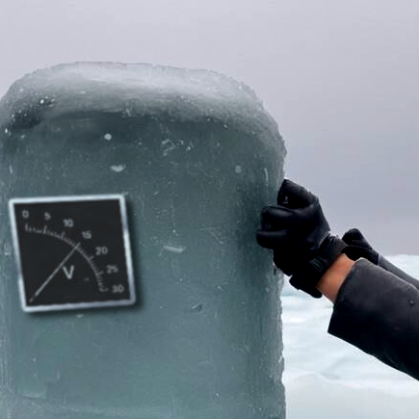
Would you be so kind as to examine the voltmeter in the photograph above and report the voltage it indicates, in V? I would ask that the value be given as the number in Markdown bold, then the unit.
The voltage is **15** V
